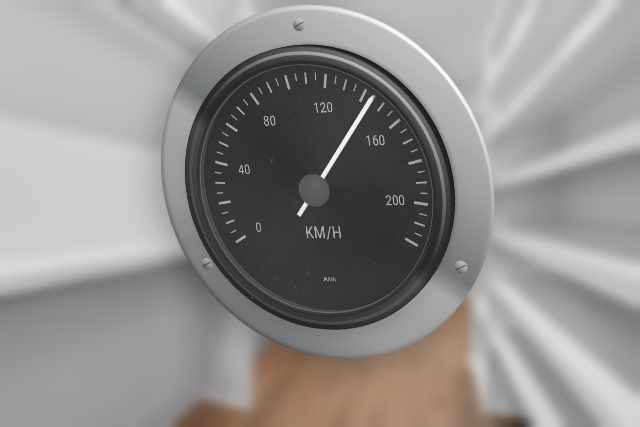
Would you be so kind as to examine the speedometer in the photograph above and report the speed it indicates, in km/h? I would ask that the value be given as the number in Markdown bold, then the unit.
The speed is **145** km/h
